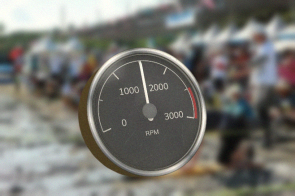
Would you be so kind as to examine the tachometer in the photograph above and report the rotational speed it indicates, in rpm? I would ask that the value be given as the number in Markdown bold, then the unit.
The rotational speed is **1500** rpm
